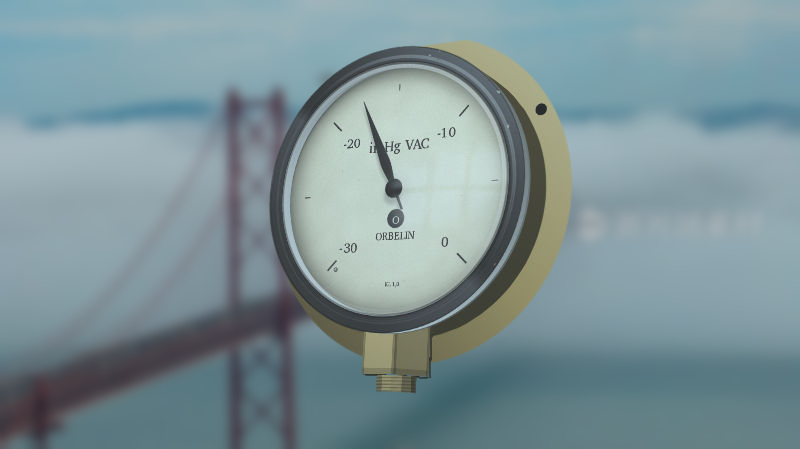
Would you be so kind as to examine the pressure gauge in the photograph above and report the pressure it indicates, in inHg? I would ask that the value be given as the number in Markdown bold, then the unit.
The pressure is **-17.5** inHg
